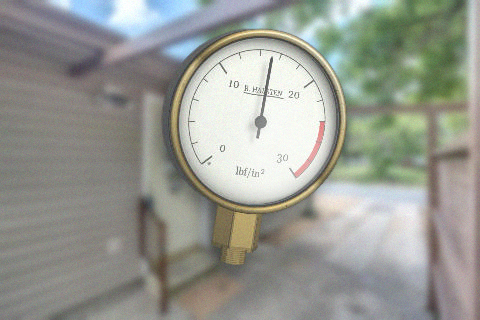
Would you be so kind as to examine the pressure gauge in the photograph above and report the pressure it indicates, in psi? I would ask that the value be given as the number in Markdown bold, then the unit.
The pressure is **15** psi
